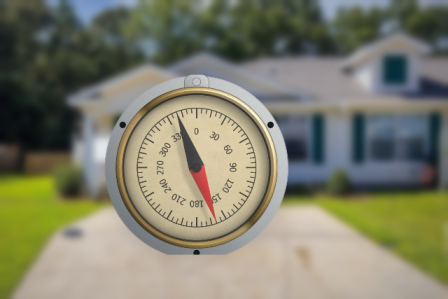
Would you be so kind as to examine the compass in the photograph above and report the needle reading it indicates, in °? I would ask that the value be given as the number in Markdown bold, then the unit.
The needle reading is **160** °
